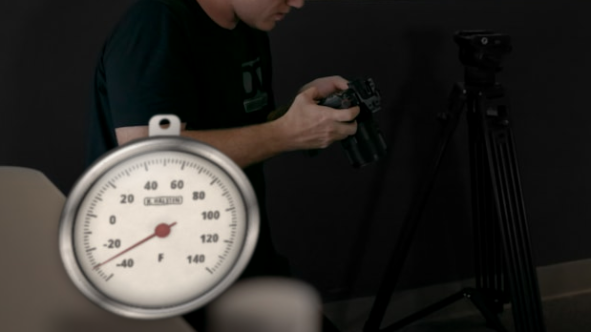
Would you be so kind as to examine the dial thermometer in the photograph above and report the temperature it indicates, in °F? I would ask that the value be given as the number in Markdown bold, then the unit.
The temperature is **-30** °F
